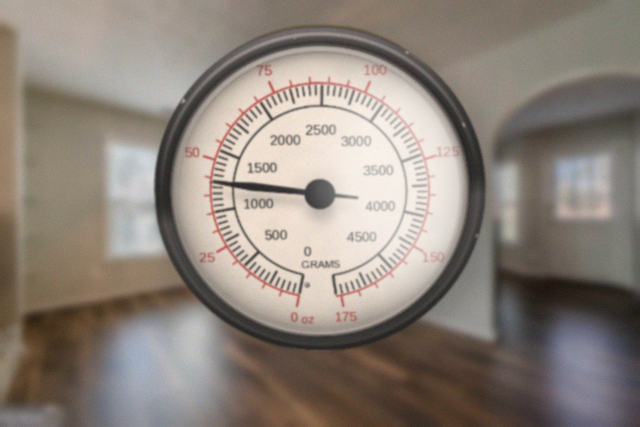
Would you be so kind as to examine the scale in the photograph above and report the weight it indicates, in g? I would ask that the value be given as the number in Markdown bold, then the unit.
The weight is **1250** g
